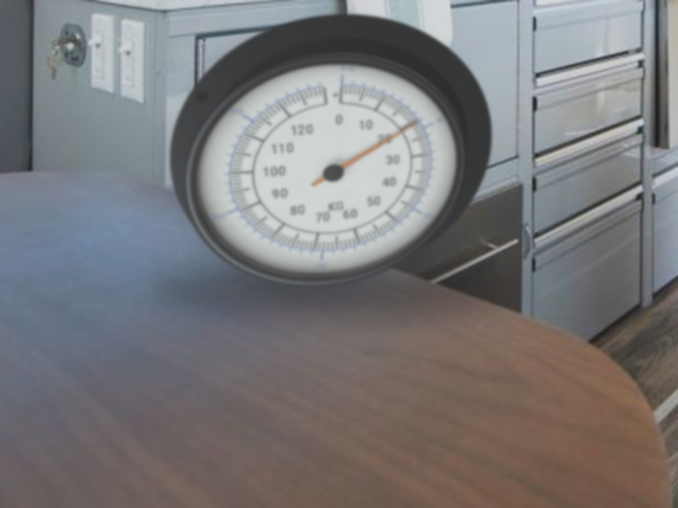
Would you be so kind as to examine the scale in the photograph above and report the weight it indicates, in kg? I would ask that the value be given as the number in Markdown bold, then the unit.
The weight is **20** kg
